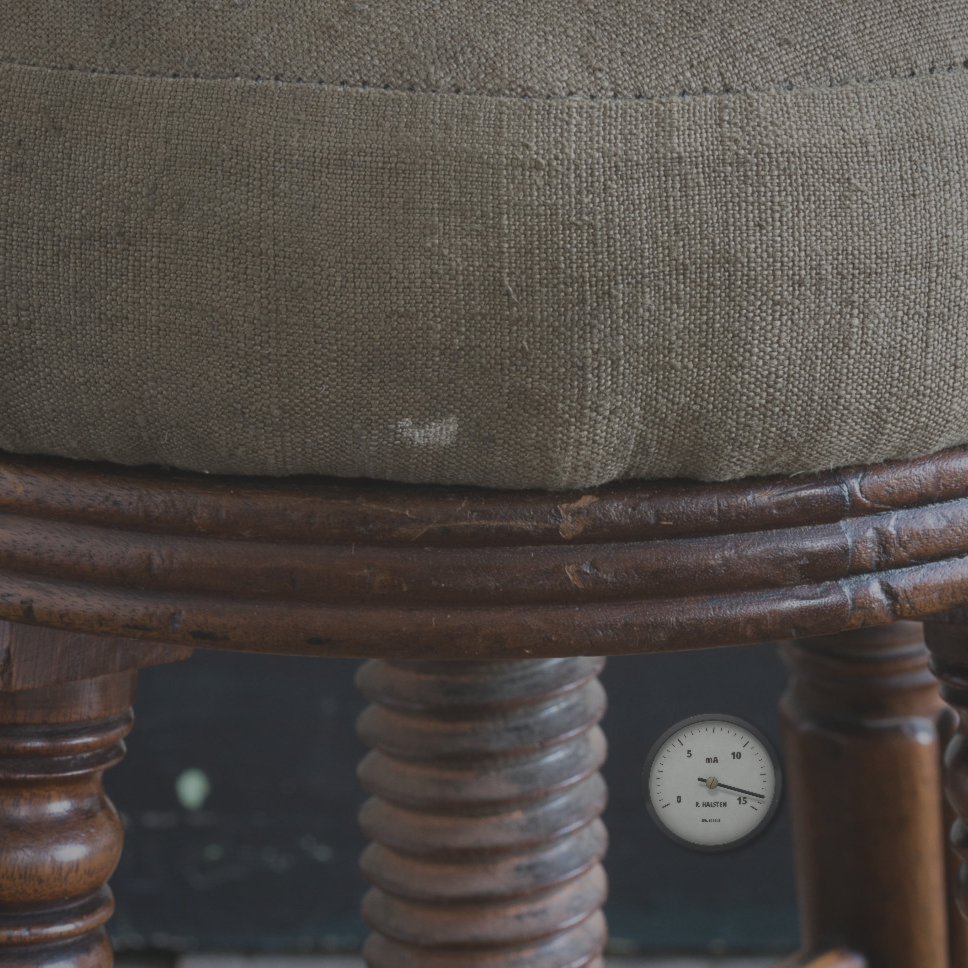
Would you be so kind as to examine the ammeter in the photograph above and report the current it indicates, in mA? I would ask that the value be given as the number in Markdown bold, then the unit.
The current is **14** mA
